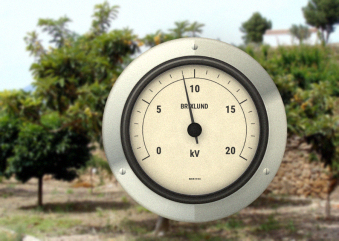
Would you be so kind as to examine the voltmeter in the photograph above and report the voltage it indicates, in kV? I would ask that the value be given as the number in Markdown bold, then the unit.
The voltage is **9** kV
